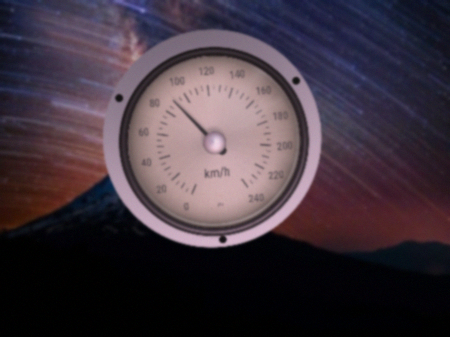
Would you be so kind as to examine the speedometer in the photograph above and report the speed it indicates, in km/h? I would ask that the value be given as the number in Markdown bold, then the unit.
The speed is **90** km/h
